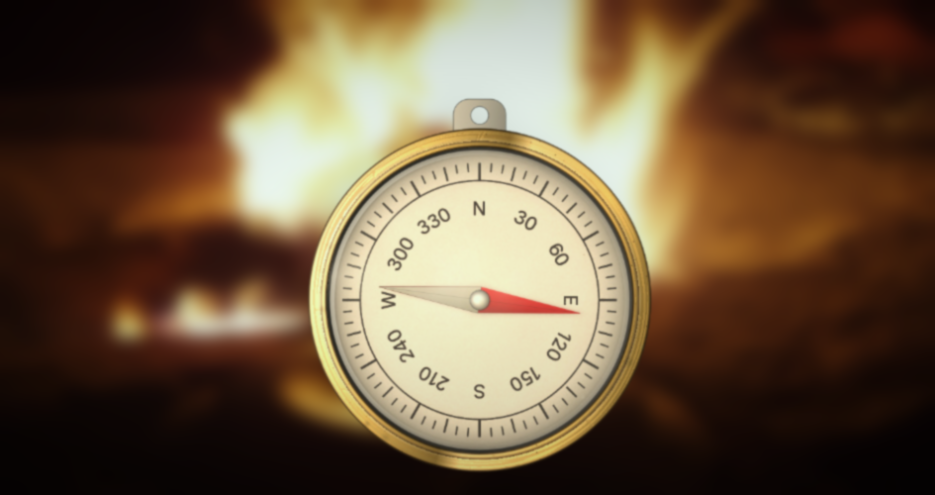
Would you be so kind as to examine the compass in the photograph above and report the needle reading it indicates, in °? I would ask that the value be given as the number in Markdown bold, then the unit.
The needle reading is **97.5** °
